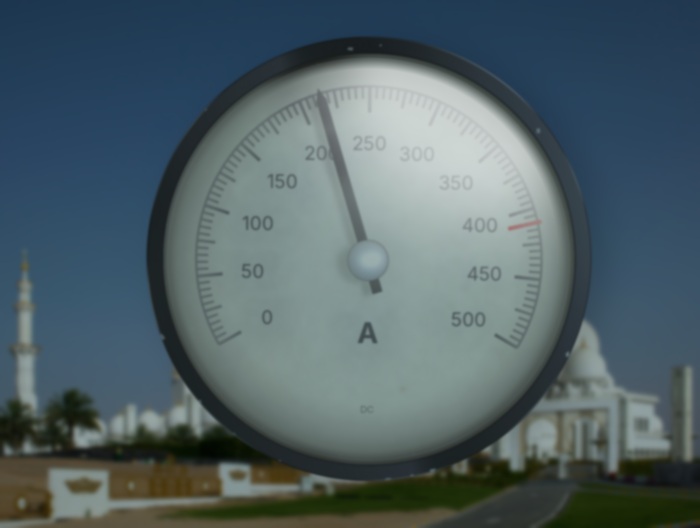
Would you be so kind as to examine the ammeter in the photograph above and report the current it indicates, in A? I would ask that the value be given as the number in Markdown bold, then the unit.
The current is **215** A
